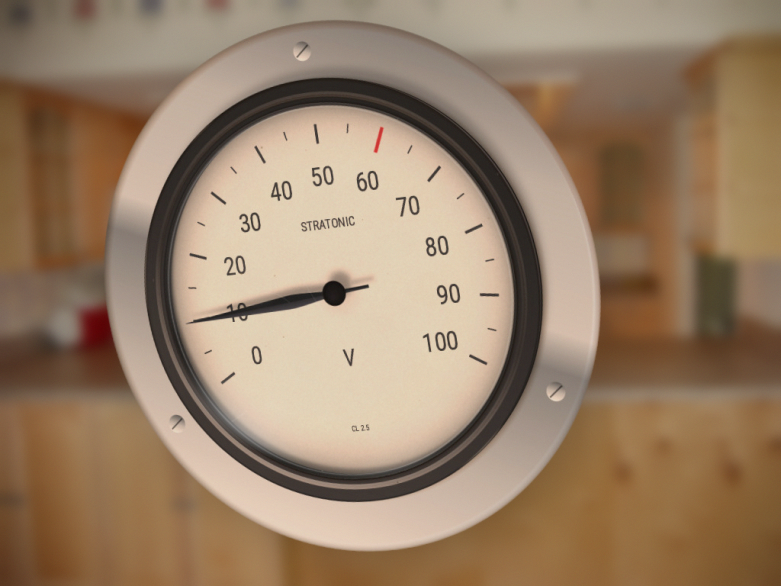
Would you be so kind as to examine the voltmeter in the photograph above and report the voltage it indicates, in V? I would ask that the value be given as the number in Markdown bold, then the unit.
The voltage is **10** V
